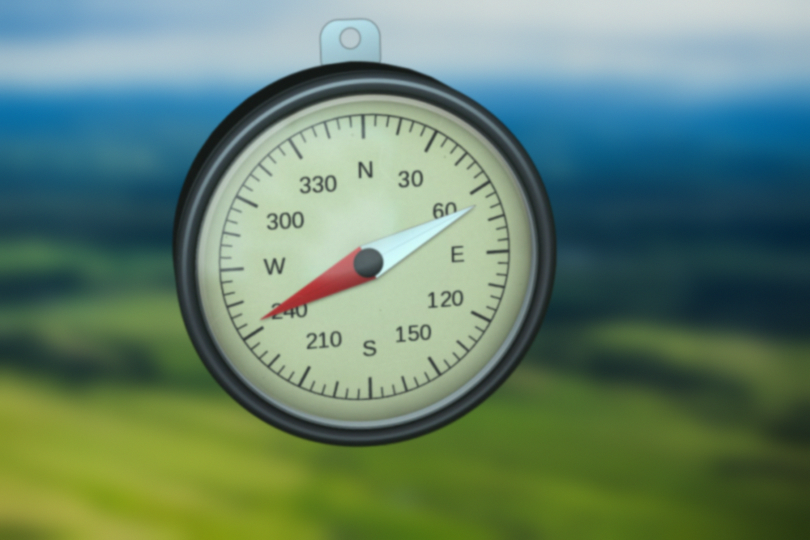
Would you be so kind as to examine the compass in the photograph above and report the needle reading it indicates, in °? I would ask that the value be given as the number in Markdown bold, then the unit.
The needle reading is **245** °
